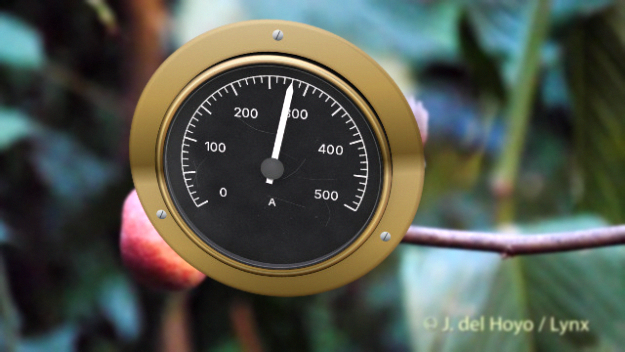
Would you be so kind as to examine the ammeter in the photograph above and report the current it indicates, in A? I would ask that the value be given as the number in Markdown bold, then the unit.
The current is **280** A
